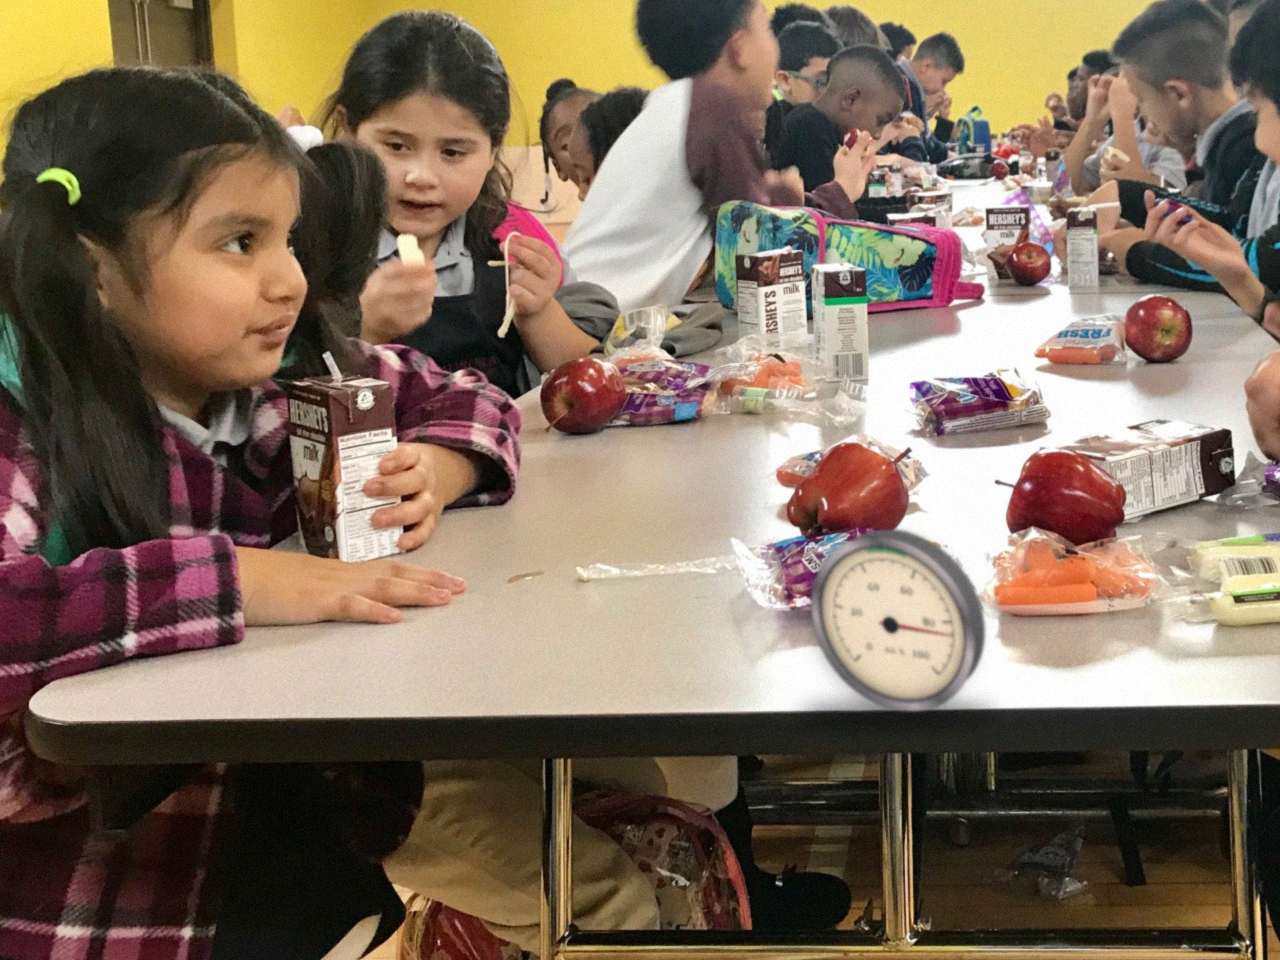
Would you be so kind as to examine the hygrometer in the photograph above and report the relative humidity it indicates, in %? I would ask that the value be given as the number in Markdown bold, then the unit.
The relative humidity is **84** %
